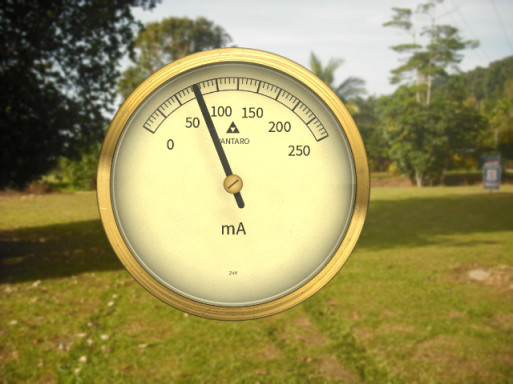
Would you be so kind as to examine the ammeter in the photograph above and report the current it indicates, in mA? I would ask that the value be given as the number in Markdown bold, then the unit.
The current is **75** mA
